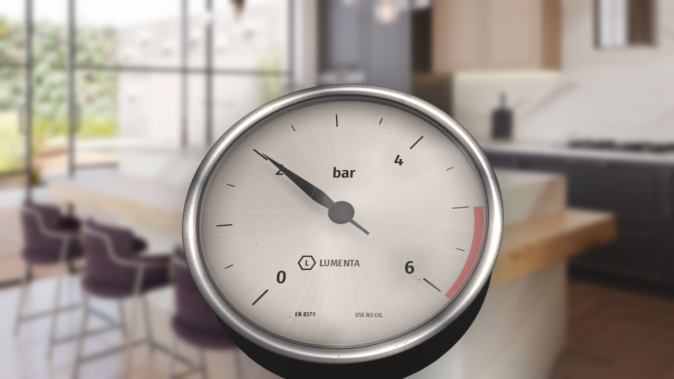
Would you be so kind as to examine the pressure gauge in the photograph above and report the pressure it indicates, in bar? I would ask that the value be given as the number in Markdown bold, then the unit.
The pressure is **2** bar
